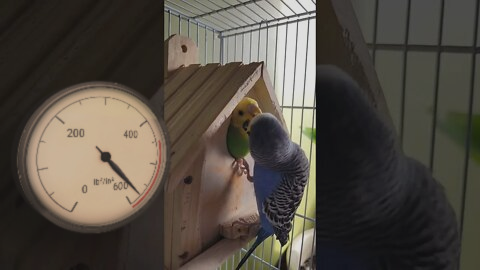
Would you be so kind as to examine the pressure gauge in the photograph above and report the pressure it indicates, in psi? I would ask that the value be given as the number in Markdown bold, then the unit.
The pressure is **575** psi
